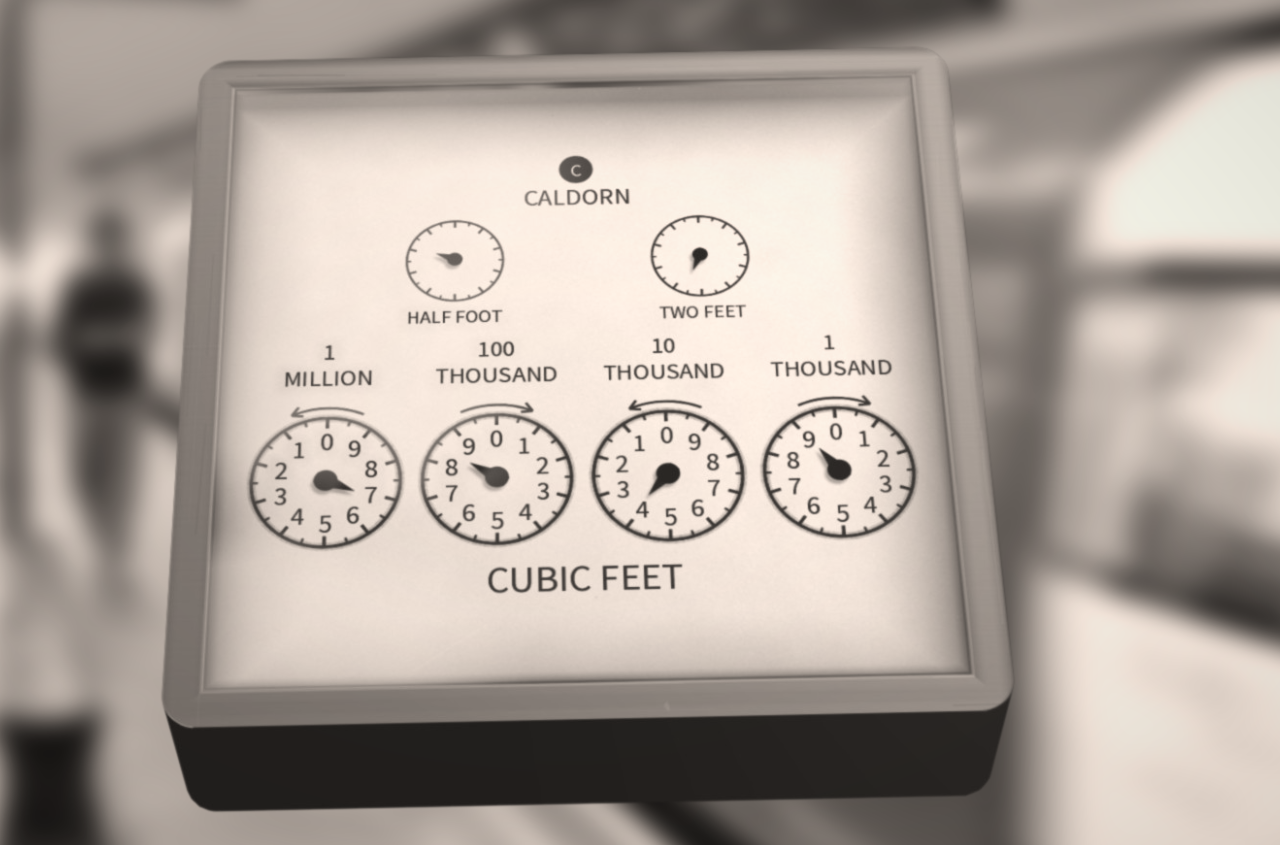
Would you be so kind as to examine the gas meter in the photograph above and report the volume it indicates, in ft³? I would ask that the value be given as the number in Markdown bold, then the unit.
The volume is **683900** ft³
